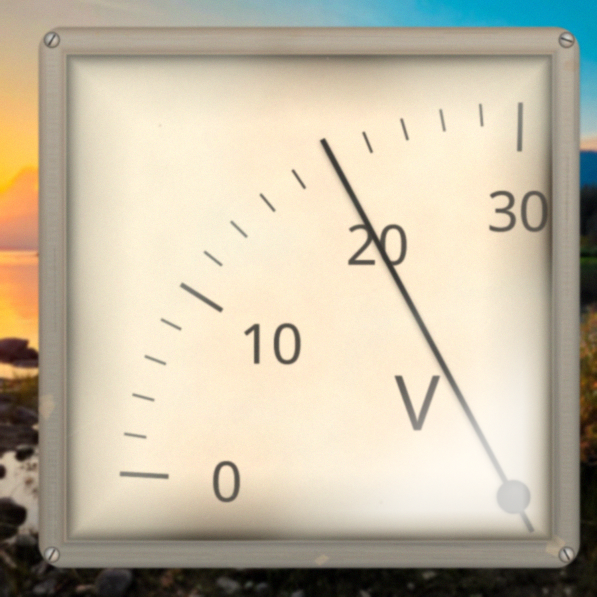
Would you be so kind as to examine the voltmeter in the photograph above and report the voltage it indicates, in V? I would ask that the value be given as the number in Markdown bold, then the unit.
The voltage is **20** V
